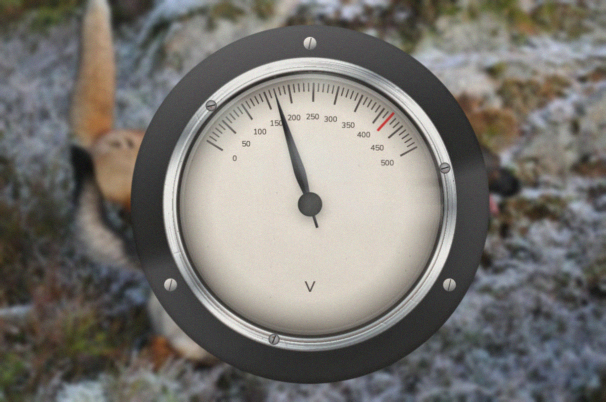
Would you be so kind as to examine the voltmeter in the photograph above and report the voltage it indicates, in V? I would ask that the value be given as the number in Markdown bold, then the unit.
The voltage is **170** V
